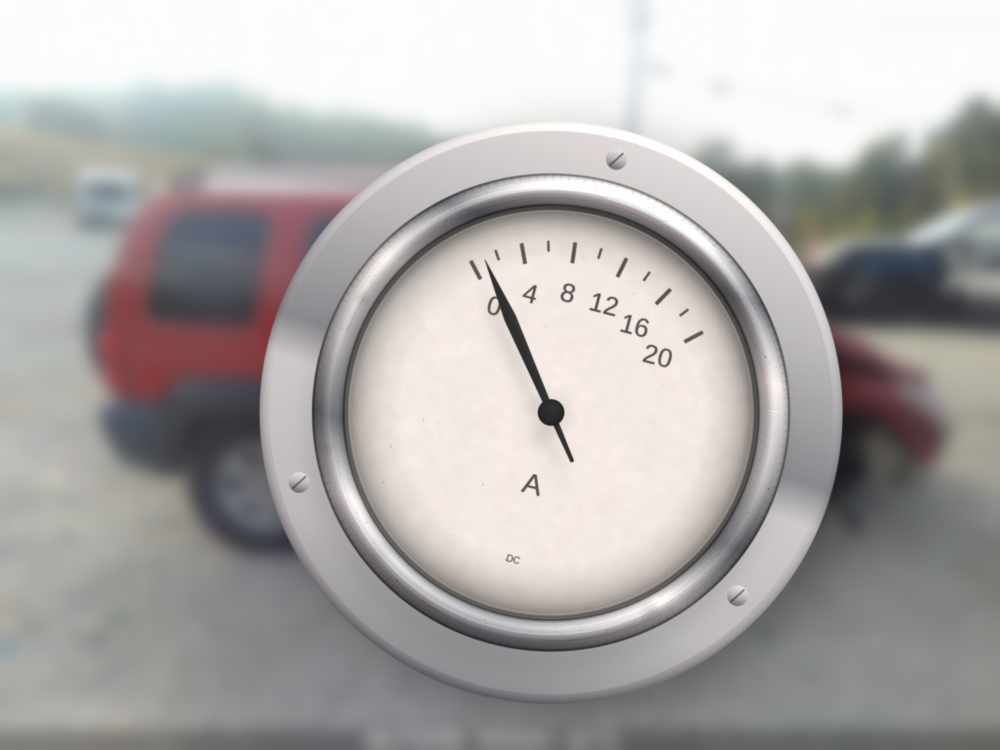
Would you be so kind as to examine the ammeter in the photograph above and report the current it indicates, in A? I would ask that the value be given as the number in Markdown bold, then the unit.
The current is **1** A
